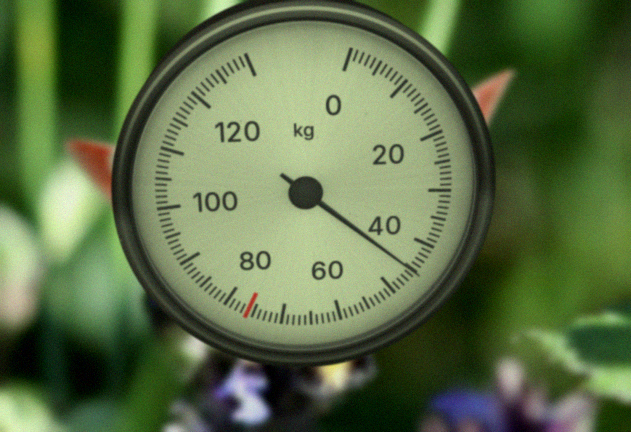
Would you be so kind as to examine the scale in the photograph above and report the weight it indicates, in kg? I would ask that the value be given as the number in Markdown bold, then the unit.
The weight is **45** kg
